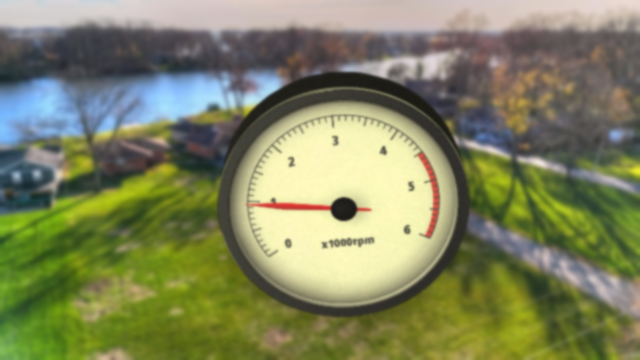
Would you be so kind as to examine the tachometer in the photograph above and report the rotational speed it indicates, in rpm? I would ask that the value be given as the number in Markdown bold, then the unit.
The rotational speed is **1000** rpm
